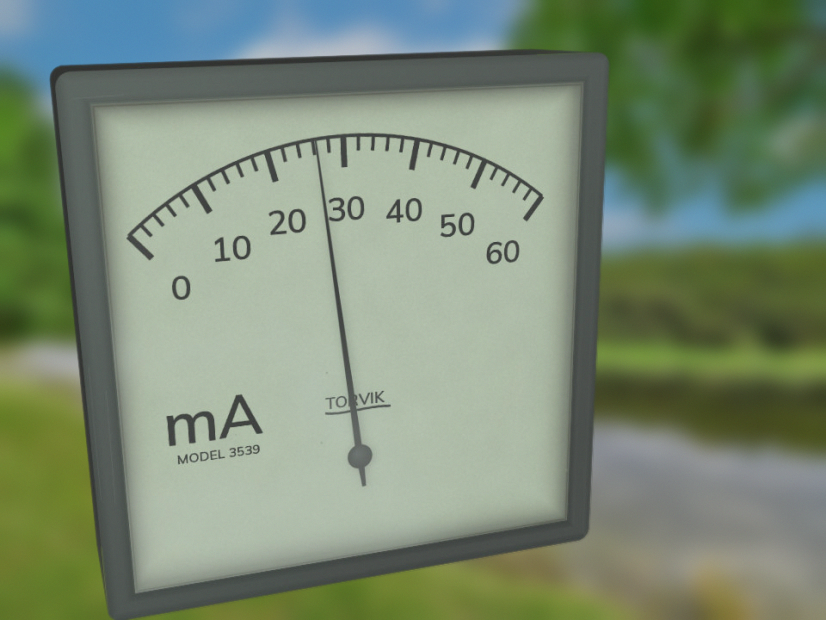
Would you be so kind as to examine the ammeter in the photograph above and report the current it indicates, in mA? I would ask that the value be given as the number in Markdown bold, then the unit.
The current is **26** mA
